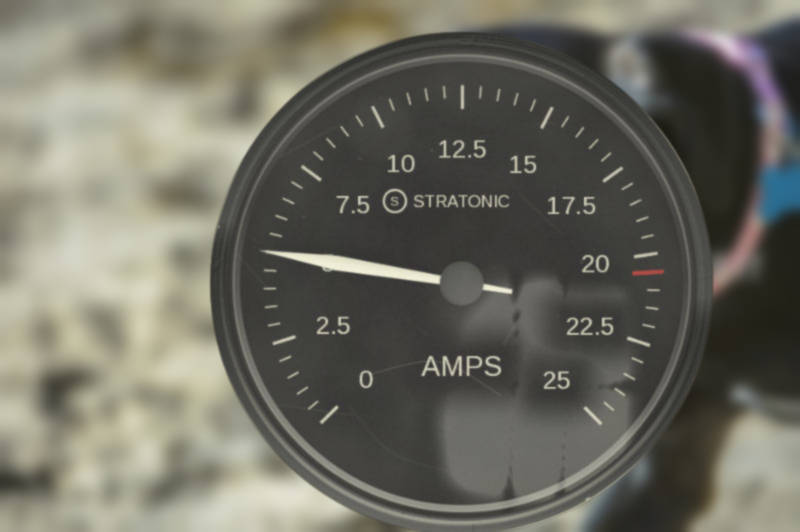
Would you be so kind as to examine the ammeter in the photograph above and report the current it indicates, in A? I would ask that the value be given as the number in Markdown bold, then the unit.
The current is **5** A
